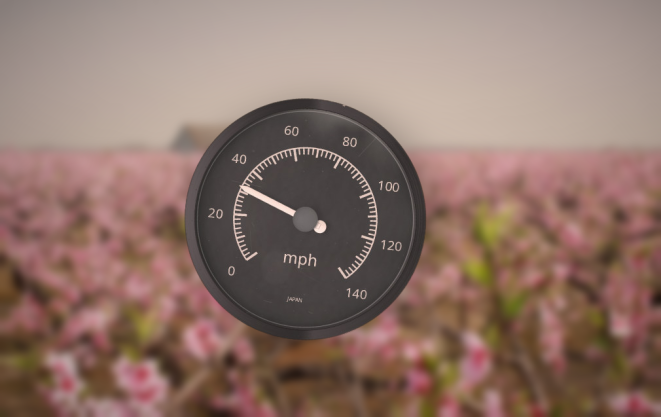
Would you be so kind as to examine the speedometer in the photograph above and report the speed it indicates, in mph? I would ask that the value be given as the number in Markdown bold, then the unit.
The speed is **32** mph
